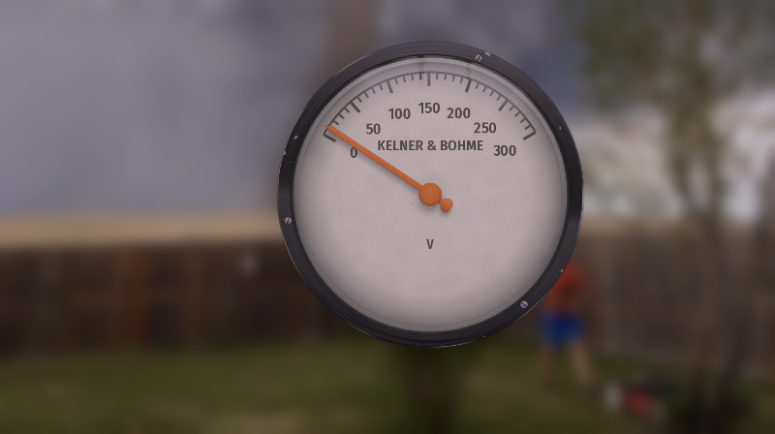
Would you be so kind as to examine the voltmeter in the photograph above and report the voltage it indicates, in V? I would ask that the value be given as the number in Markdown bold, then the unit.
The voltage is **10** V
